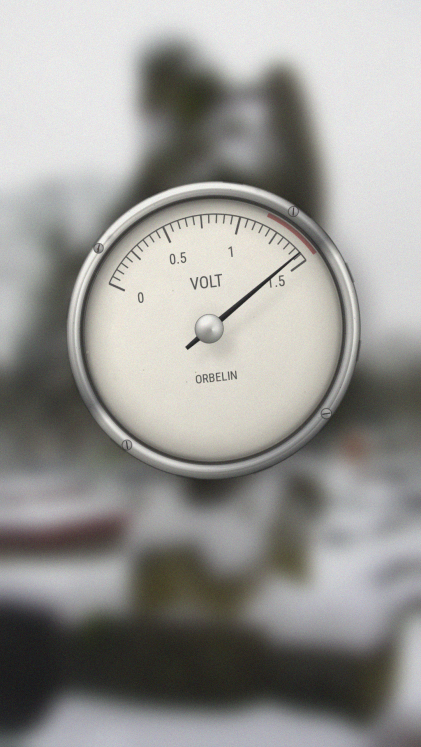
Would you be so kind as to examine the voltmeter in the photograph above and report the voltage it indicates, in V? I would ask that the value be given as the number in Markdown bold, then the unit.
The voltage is **1.45** V
